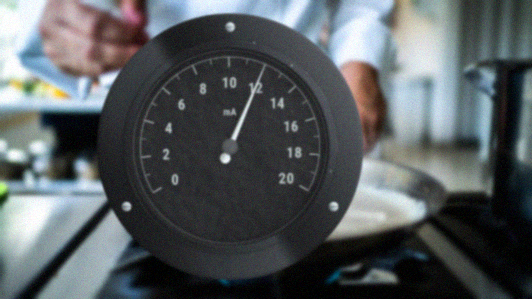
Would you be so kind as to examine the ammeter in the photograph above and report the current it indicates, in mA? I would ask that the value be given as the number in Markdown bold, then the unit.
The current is **12** mA
